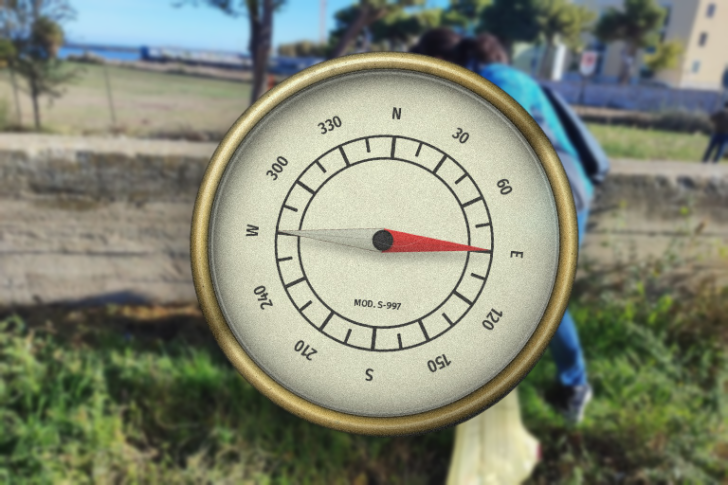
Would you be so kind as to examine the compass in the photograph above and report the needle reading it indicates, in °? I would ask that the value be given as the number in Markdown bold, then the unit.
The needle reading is **90** °
